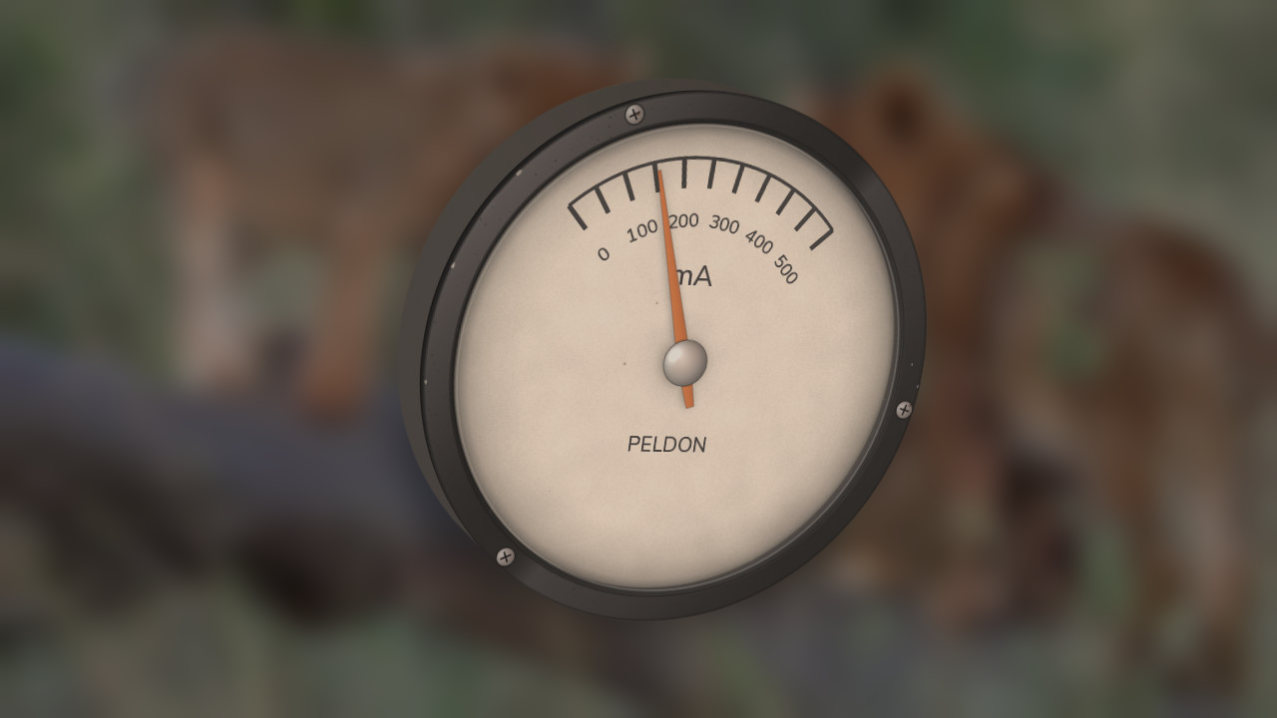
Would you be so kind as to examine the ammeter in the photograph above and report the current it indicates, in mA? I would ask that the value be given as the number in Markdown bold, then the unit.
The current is **150** mA
